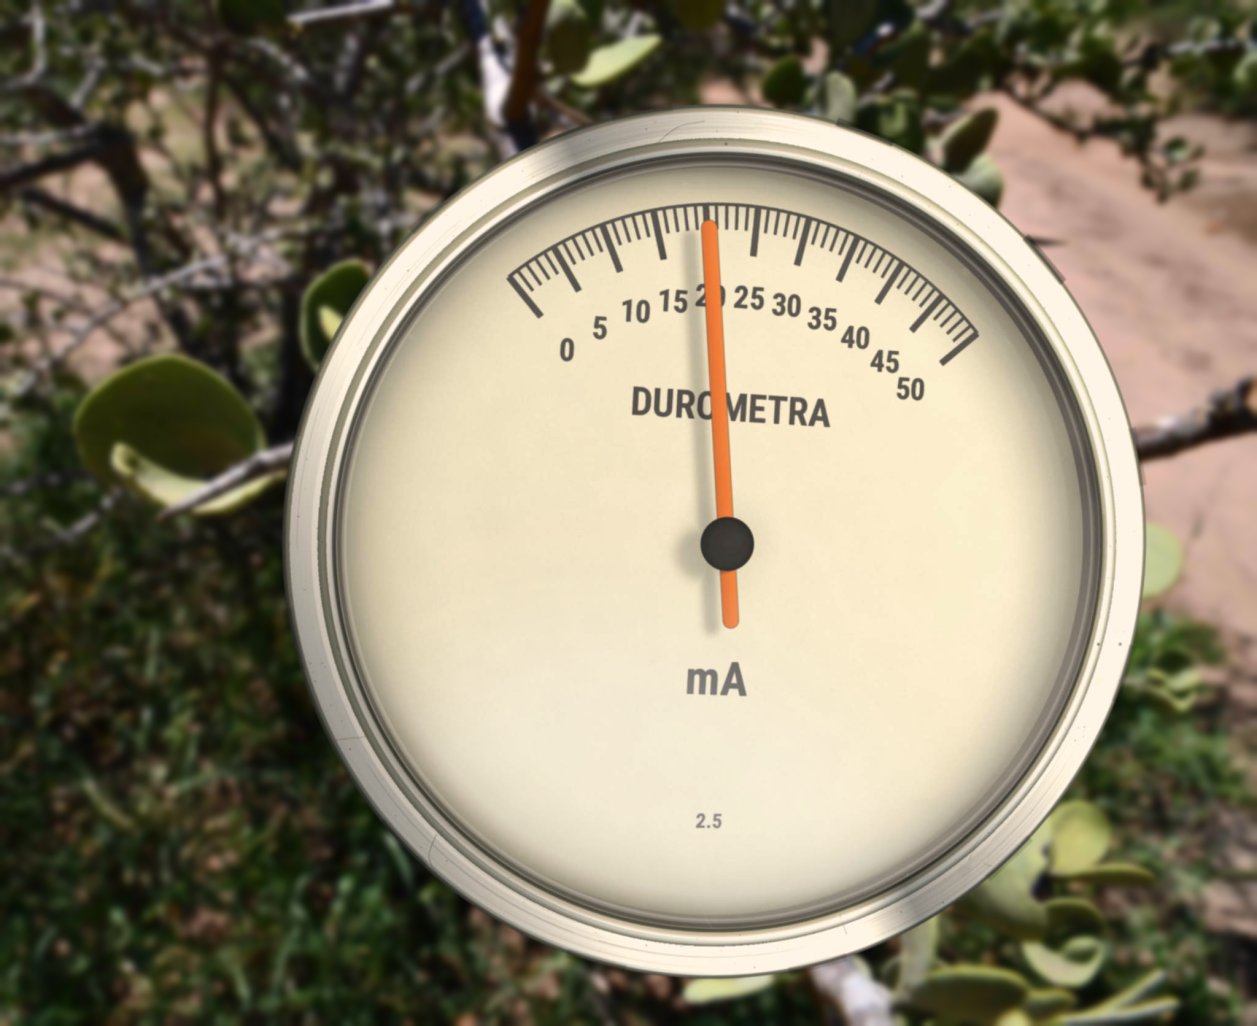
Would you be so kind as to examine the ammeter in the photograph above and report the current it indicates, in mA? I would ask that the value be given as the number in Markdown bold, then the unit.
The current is **20** mA
